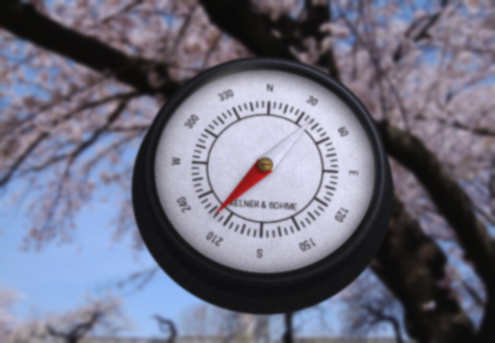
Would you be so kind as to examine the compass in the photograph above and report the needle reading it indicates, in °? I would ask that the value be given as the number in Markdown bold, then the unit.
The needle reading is **220** °
